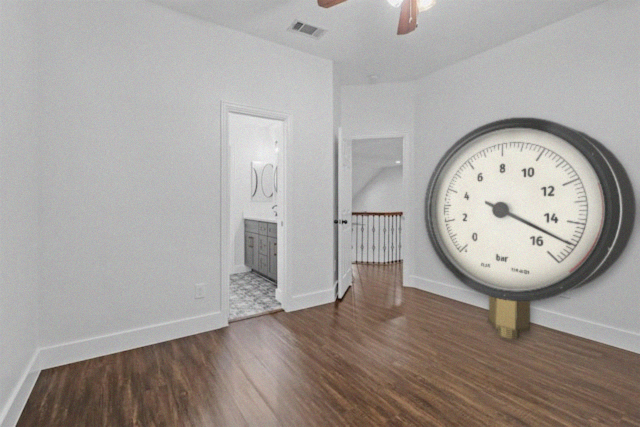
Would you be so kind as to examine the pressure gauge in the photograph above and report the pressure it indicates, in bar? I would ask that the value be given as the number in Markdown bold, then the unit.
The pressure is **15** bar
